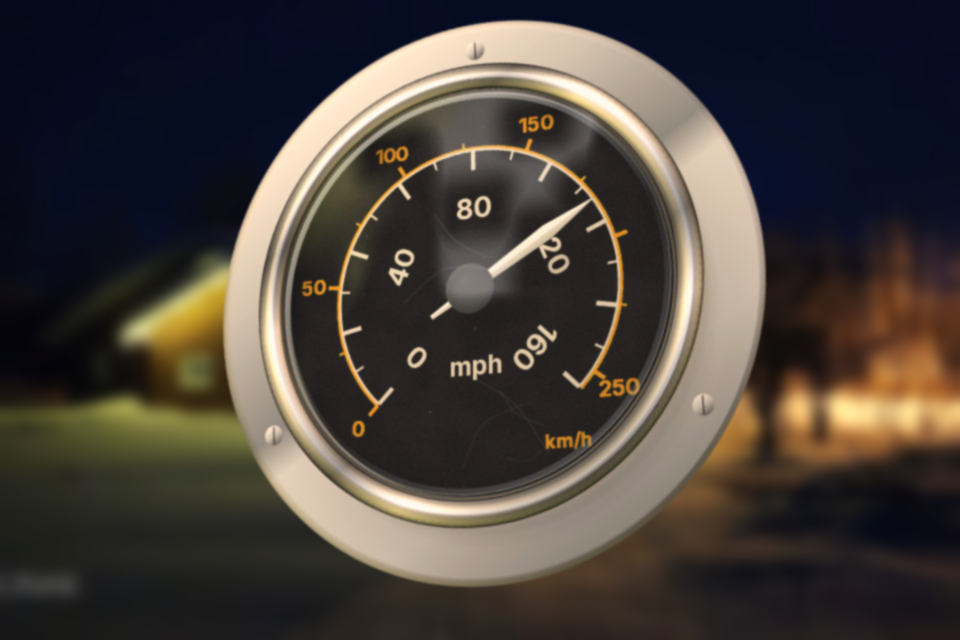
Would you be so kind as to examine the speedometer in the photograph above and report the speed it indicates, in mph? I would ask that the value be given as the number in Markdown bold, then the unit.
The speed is **115** mph
